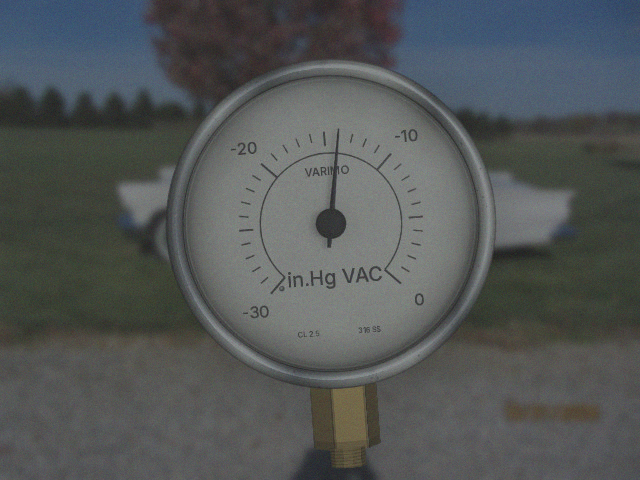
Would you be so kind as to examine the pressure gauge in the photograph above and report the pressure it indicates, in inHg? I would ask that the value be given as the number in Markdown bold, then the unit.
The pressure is **-14** inHg
